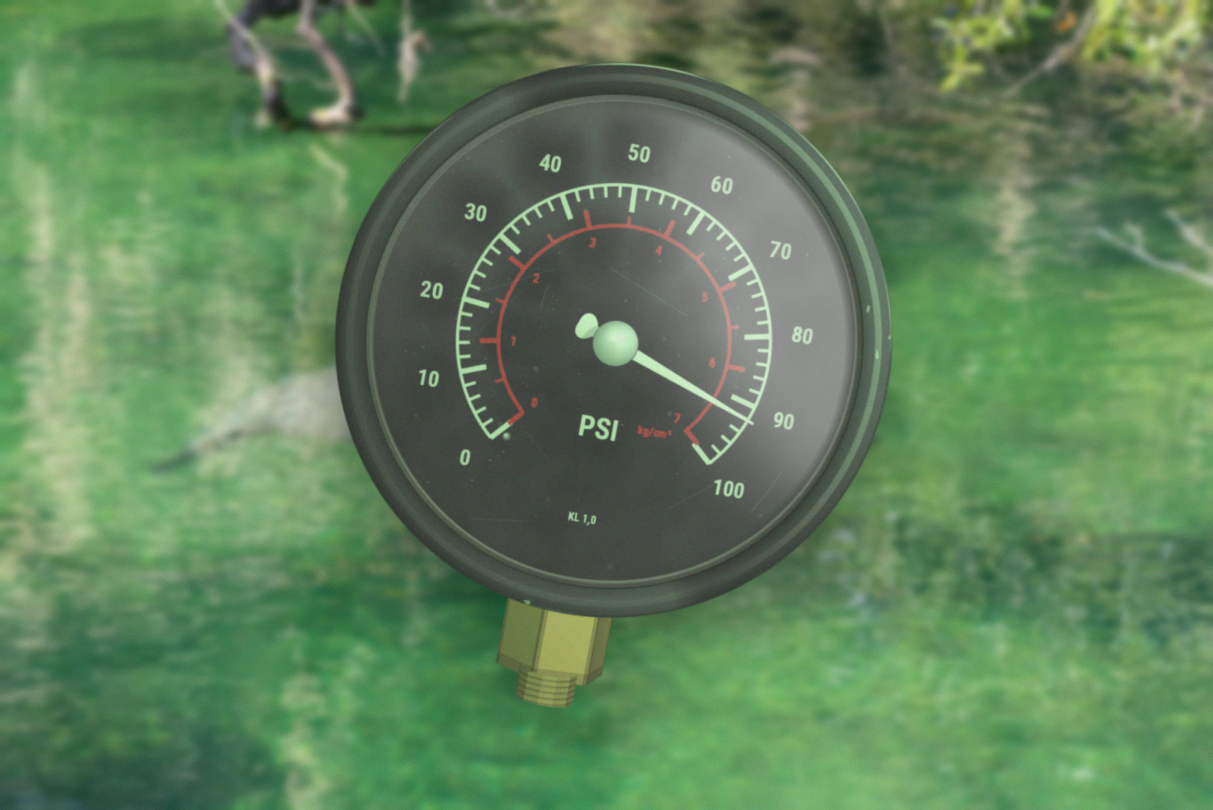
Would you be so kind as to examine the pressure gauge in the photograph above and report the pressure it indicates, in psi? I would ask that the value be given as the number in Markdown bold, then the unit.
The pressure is **92** psi
